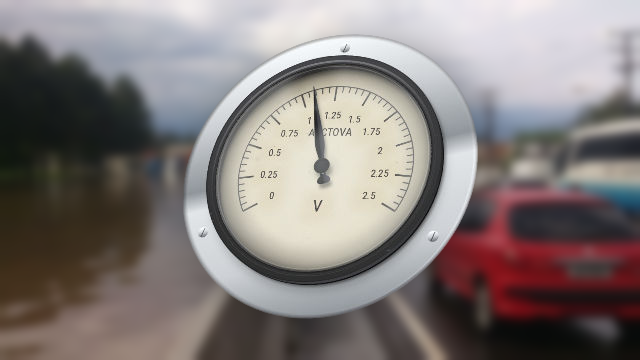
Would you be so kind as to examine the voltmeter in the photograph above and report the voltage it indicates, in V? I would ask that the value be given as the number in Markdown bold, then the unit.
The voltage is **1.1** V
